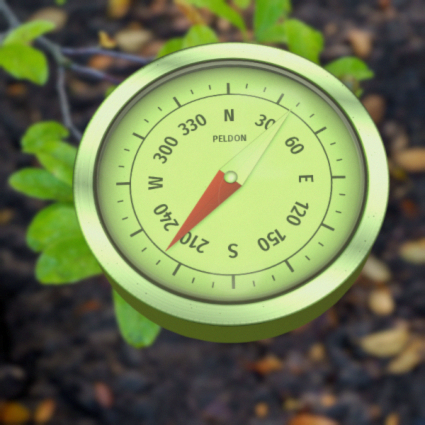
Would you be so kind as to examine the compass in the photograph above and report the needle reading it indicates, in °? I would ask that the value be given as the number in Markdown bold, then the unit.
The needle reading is **220** °
